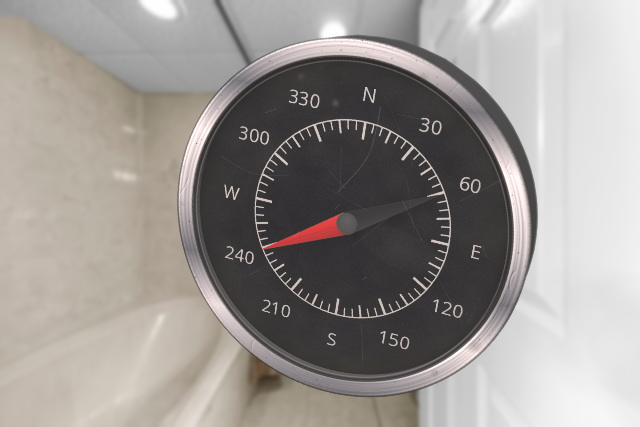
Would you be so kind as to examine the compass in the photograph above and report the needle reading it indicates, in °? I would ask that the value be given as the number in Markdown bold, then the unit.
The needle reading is **240** °
